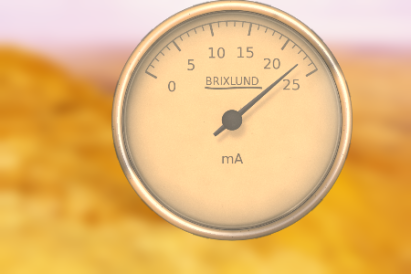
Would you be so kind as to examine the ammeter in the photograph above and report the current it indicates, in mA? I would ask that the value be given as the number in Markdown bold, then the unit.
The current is **23** mA
